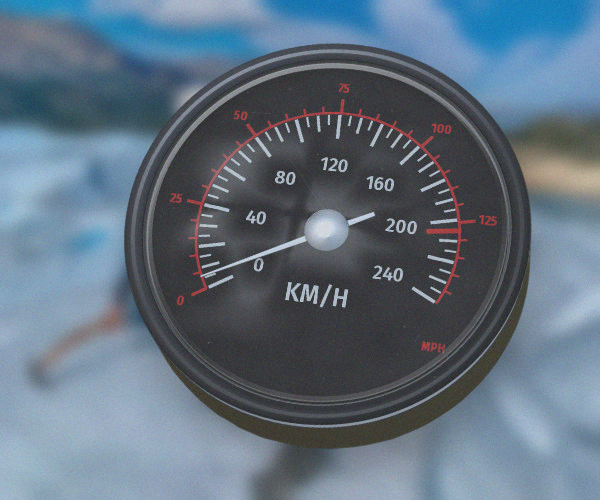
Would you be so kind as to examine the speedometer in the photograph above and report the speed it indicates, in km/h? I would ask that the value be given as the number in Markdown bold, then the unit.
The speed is **5** km/h
